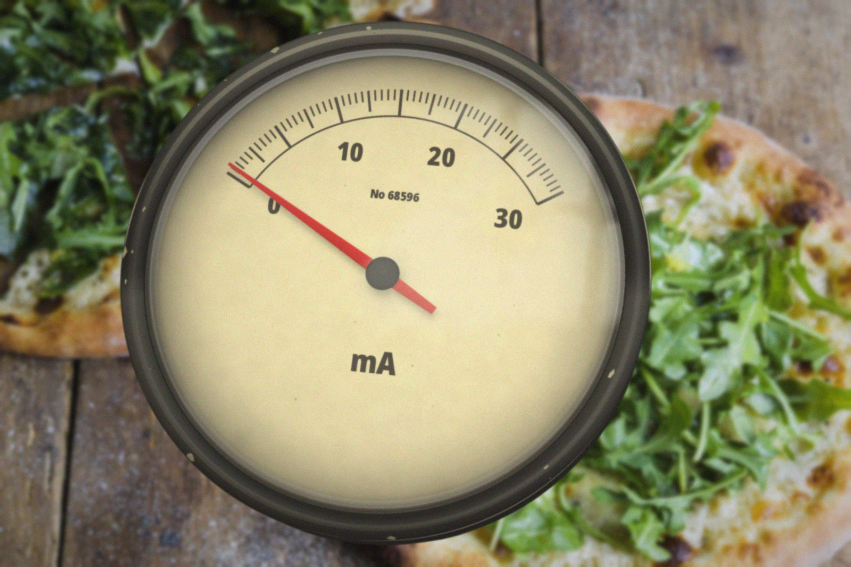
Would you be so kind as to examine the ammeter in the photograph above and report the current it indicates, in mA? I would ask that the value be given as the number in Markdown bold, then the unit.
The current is **0.5** mA
